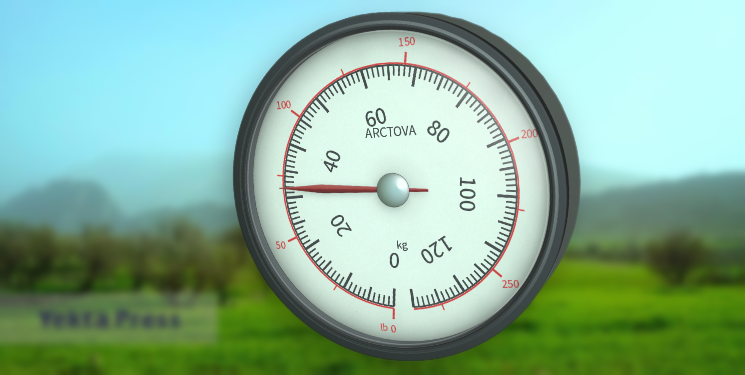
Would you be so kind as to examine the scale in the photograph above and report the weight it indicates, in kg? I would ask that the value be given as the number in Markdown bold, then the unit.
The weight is **32** kg
